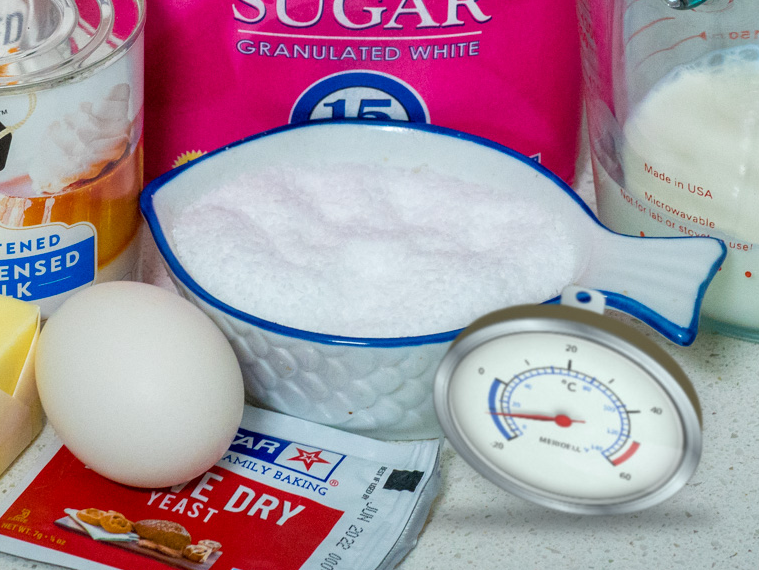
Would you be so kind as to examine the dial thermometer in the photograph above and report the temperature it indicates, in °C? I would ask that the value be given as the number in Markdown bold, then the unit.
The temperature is **-10** °C
